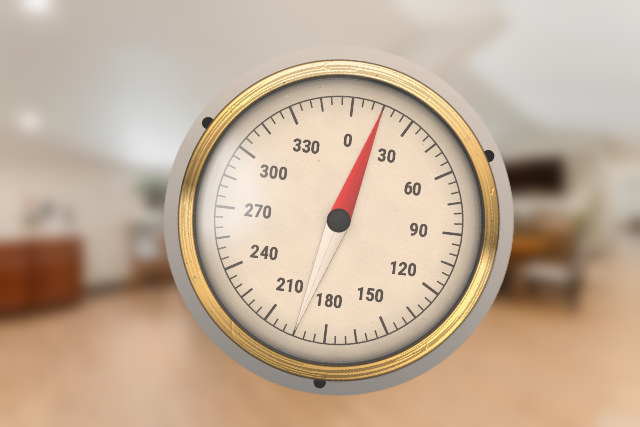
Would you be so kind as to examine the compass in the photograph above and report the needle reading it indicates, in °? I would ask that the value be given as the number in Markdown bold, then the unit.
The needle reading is **15** °
